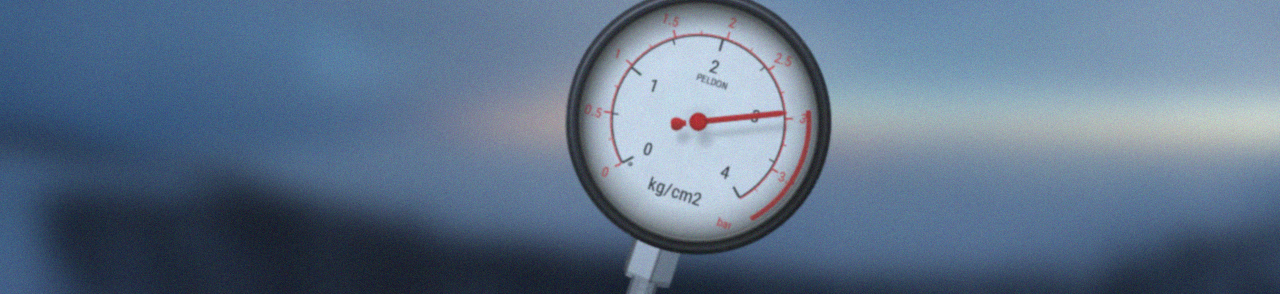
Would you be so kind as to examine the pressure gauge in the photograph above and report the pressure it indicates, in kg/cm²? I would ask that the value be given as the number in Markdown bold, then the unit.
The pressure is **3** kg/cm²
